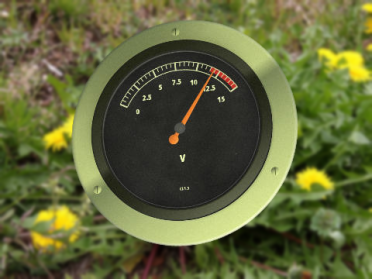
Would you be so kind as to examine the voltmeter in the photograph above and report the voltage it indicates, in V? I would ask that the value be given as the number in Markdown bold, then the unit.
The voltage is **12** V
